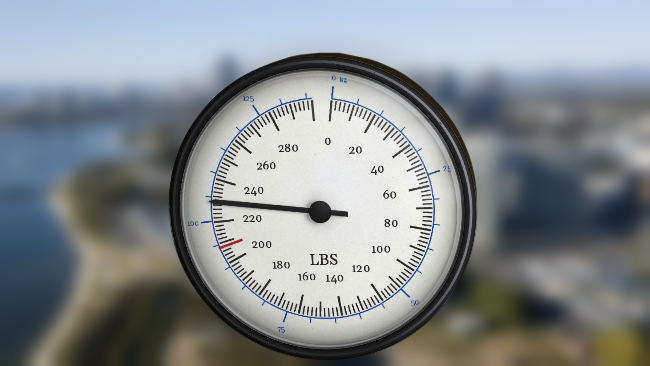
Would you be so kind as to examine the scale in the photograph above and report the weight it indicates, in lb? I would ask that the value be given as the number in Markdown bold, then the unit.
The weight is **230** lb
